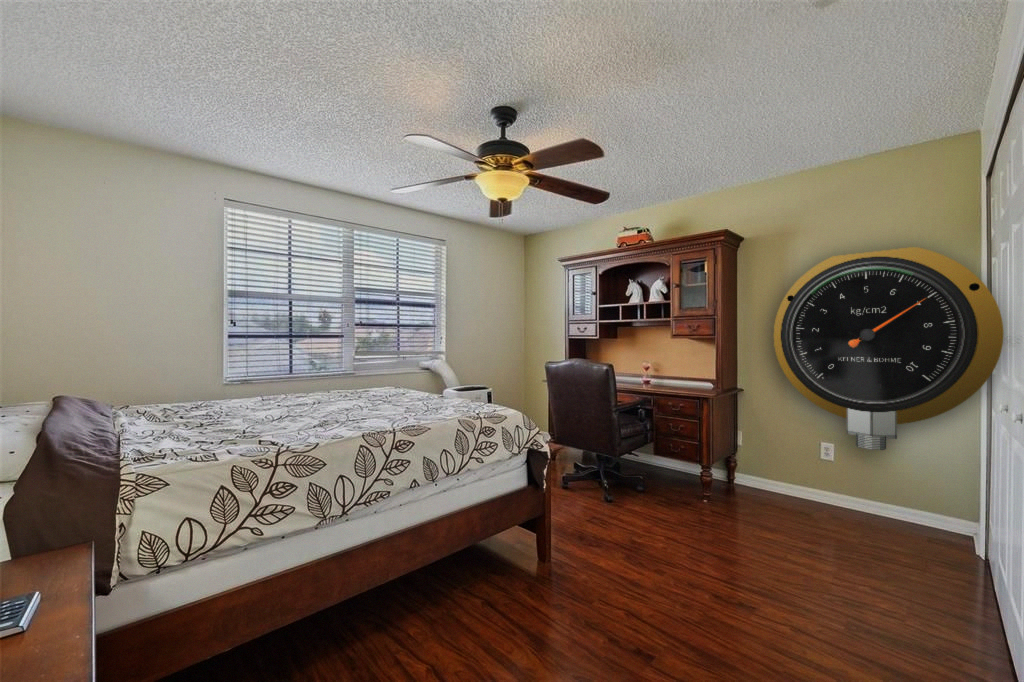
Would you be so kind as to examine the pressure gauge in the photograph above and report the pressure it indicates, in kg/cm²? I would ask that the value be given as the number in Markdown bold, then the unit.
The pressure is **7** kg/cm²
